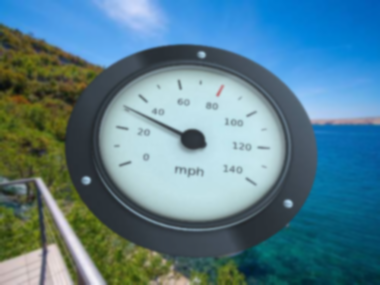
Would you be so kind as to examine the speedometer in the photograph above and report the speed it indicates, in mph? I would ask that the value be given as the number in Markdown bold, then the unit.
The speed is **30** mph
